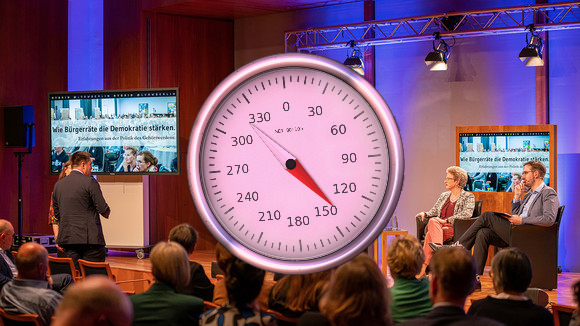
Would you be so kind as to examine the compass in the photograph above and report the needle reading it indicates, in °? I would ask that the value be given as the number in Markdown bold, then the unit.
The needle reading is **140** °
